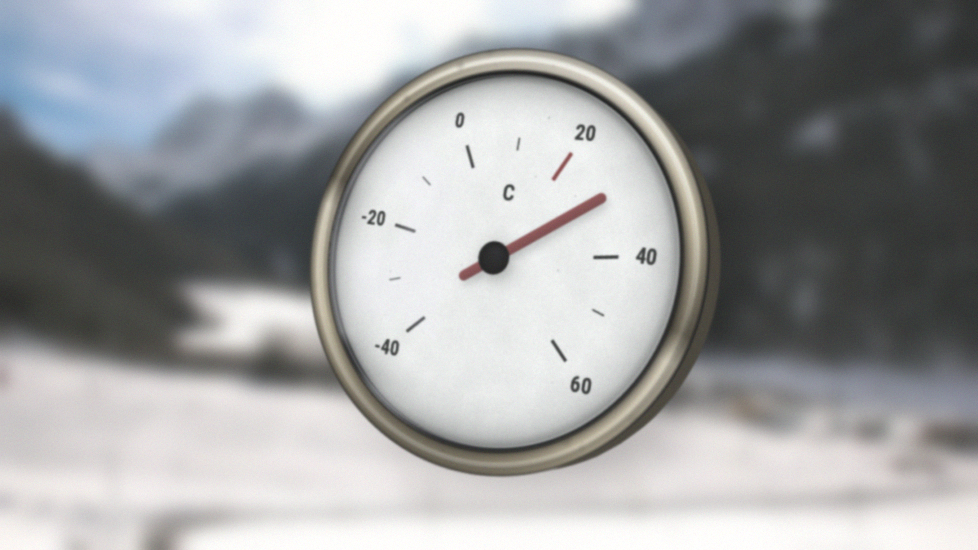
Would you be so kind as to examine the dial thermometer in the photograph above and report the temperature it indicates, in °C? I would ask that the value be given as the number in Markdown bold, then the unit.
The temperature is **30** °C
